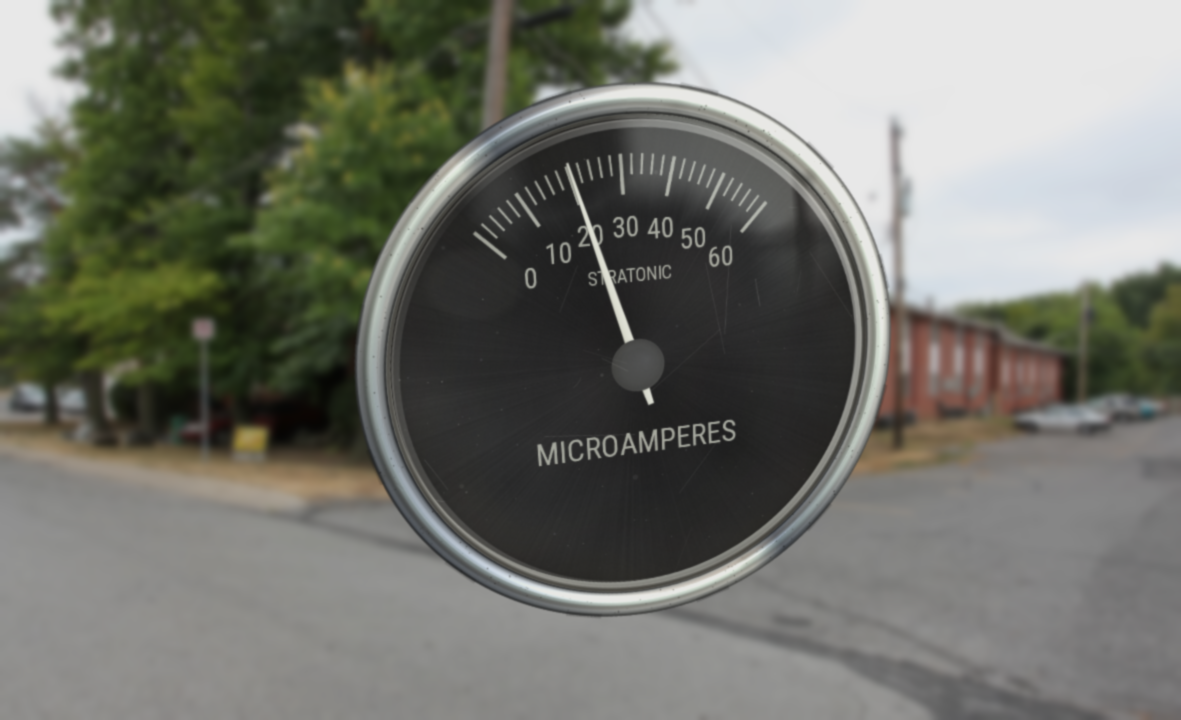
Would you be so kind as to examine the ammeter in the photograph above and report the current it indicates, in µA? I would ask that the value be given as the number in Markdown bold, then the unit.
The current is **20** µA
